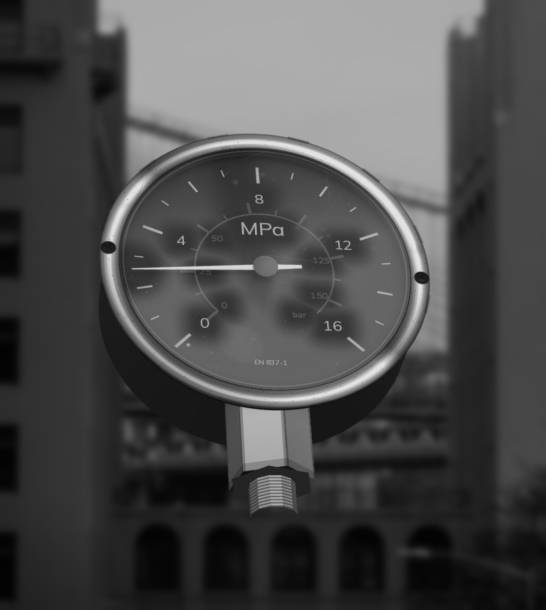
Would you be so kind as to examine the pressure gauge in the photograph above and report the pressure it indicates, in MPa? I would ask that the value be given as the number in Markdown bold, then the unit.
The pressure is **2.5** MPa
